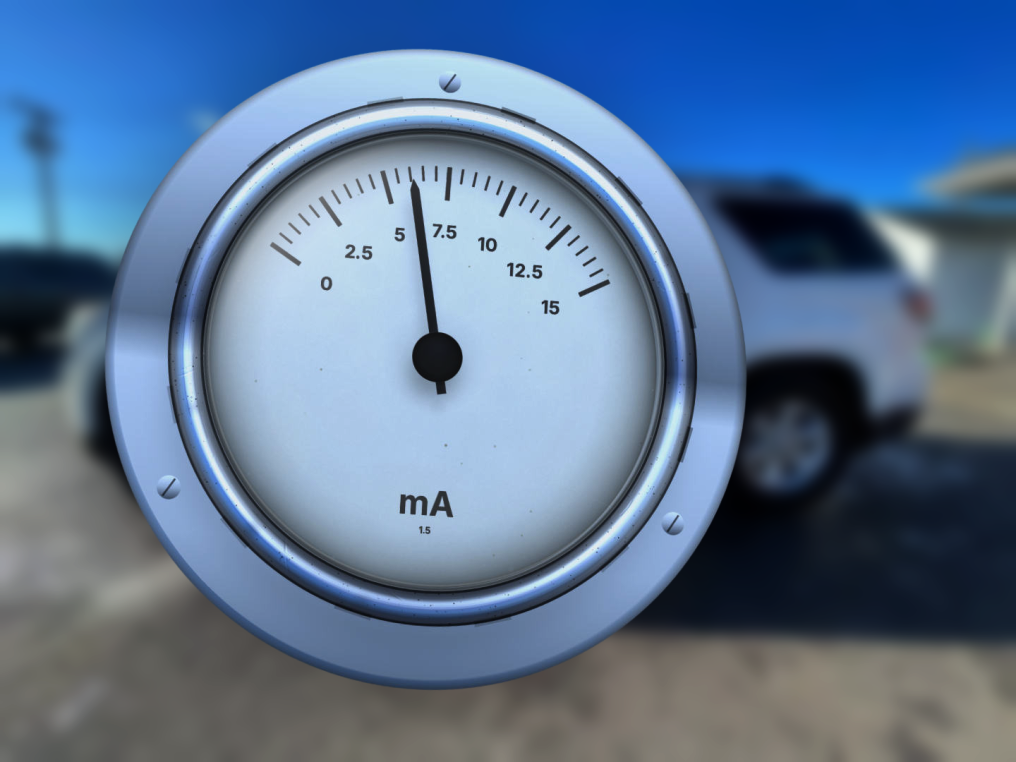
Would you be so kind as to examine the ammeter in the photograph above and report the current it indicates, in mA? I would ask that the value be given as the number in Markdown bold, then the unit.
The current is **6** mA
